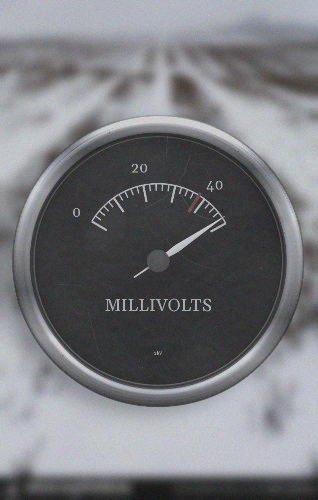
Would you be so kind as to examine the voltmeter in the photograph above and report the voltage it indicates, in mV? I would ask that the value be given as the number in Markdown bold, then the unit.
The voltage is **48** mV
